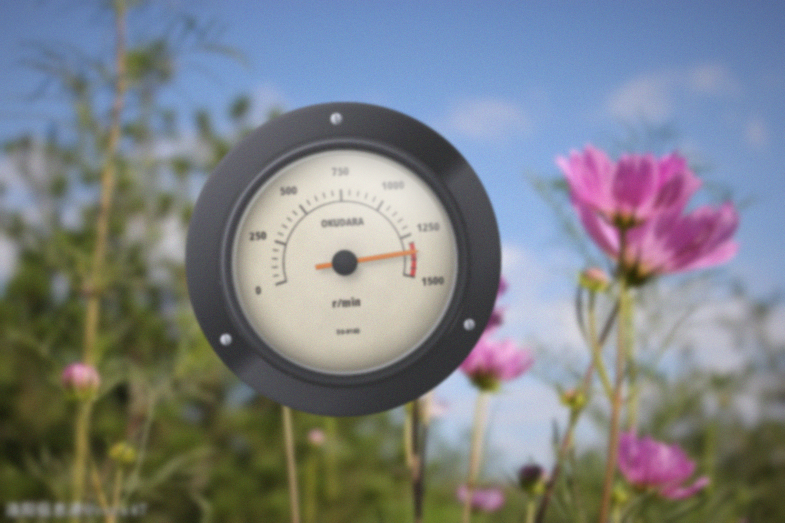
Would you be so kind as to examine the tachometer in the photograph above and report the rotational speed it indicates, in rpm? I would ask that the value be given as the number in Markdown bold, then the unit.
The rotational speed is **1350** rpm
